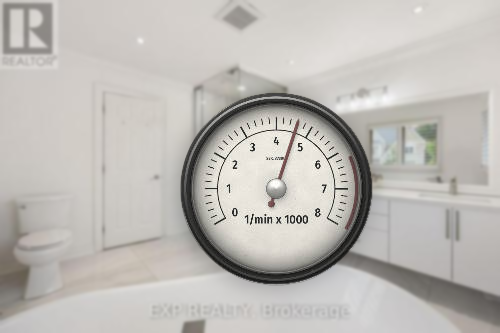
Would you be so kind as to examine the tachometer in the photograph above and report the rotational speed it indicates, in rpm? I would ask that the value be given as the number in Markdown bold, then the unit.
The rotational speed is **4600** rpm
